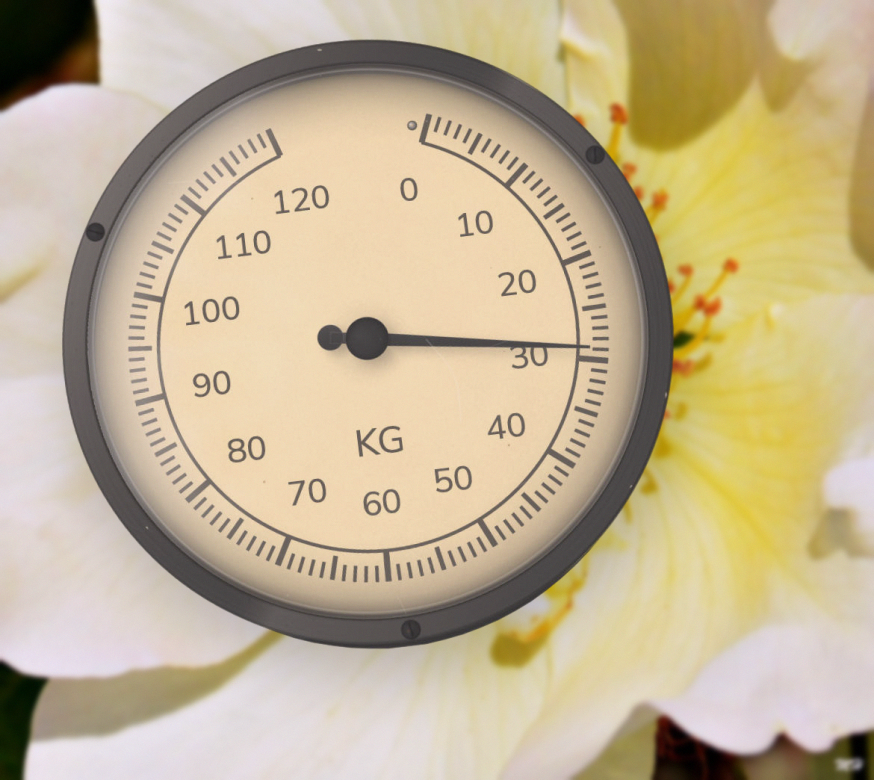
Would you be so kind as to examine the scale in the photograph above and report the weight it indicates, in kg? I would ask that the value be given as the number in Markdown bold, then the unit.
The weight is **29** kg
